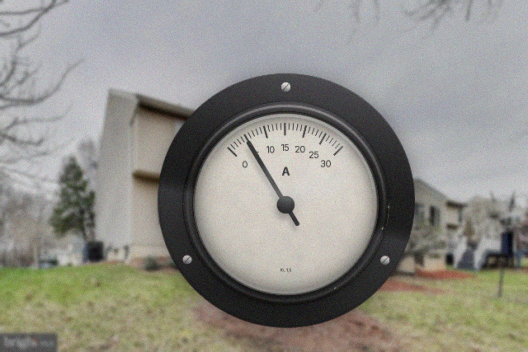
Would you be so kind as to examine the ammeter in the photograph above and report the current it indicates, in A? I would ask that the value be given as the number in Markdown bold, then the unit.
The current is **5** A
